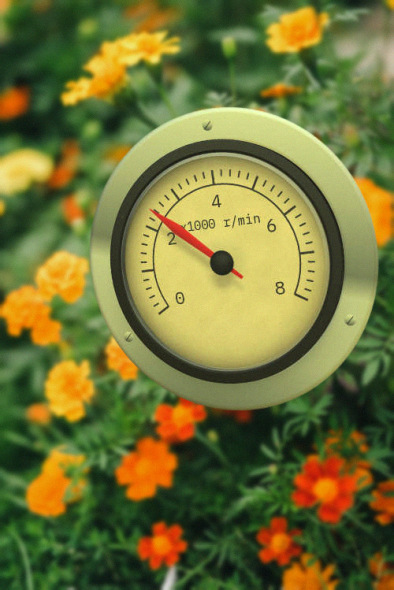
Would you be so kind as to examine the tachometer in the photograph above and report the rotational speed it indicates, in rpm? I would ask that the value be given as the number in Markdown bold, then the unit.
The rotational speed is **2400** rpm
